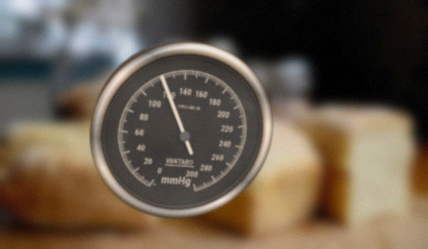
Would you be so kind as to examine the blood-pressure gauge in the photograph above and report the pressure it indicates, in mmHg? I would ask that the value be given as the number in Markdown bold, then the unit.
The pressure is **120** mmHg
